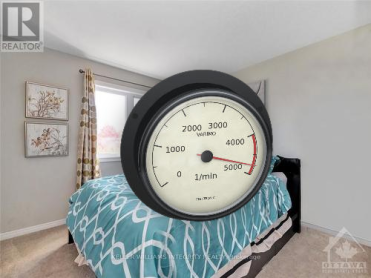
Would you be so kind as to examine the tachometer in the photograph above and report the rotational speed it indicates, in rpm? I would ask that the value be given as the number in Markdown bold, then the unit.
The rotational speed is **4750** rpm
